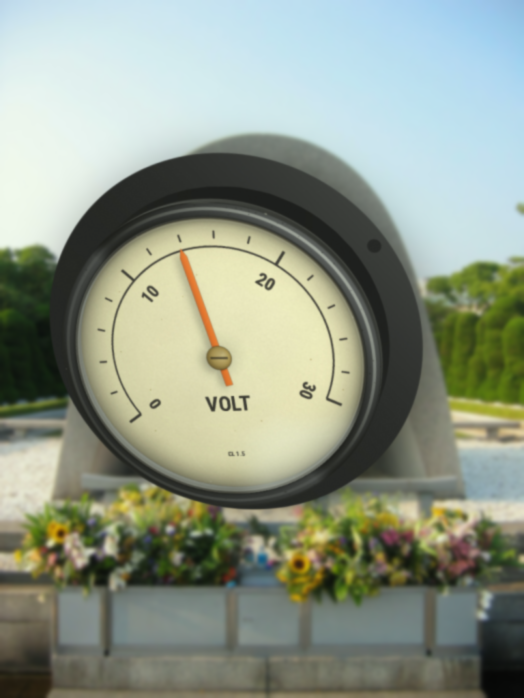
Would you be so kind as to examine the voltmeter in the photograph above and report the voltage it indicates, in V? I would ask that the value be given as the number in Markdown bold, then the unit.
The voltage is **14** V
